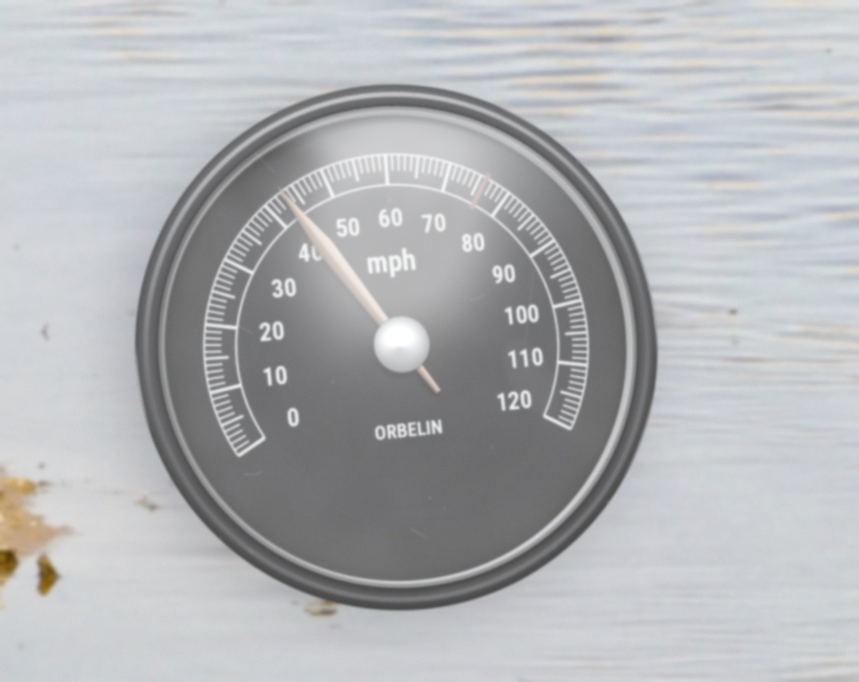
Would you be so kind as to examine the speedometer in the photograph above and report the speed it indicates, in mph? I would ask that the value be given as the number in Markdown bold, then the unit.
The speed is **43** mph
